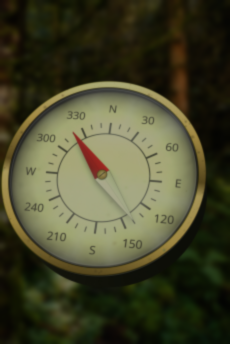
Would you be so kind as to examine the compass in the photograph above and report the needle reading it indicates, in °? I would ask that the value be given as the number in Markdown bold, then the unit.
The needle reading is **320** °
